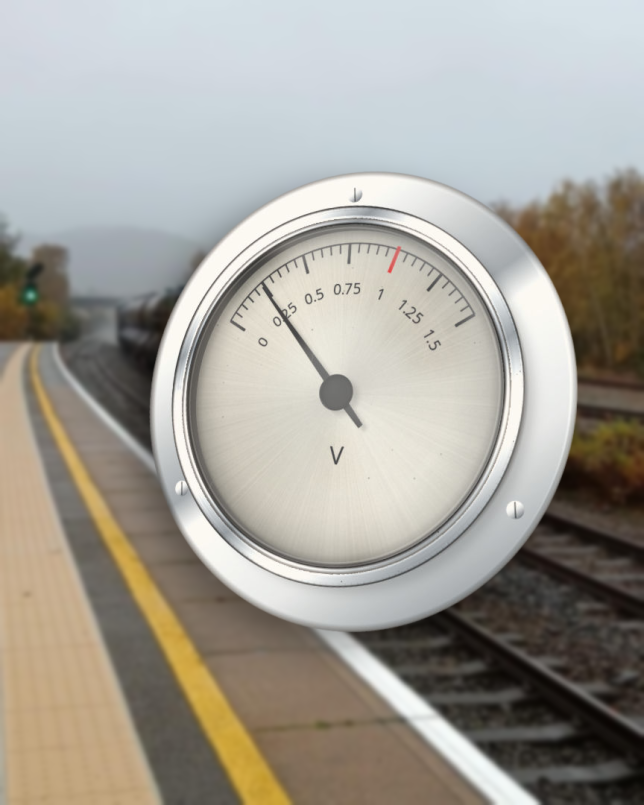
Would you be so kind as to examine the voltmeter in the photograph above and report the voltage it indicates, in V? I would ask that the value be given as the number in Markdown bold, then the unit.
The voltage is **0.25** V
